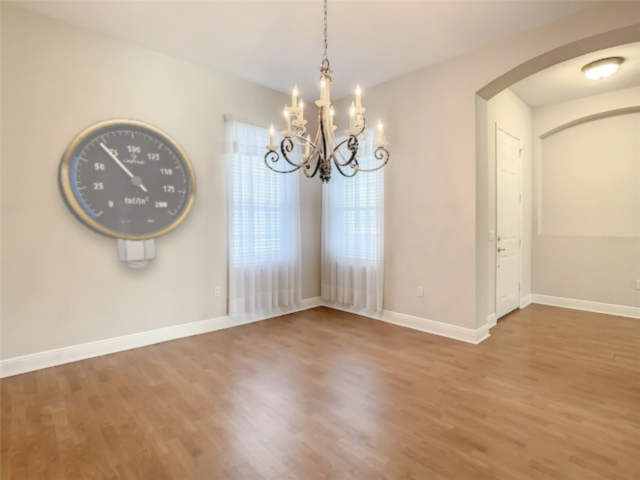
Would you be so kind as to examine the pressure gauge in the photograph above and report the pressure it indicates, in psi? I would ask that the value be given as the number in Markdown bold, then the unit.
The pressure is **70** psi
